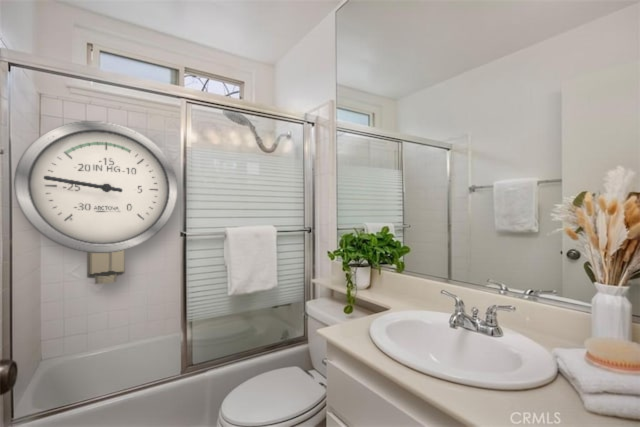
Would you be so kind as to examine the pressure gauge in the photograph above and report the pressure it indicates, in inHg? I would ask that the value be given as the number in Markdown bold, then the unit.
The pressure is **-24** inHg
